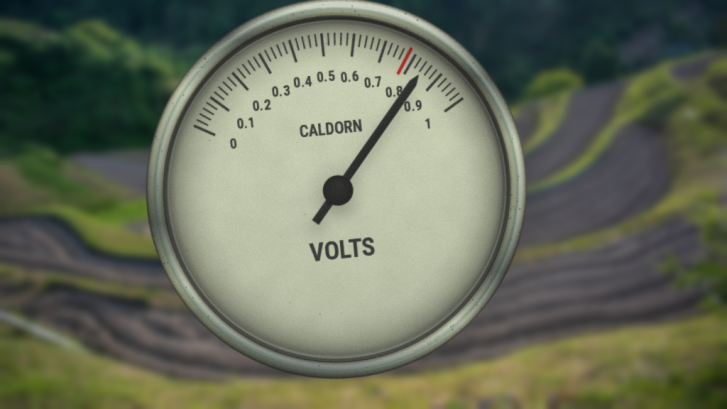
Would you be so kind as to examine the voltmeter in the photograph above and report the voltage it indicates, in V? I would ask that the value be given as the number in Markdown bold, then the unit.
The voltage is **0.84** V
